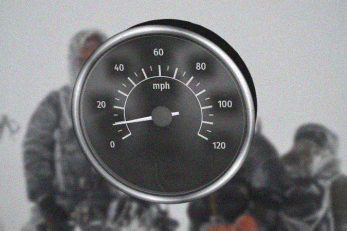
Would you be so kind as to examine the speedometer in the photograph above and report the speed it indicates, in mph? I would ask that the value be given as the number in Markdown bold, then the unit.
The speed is **10** mph
